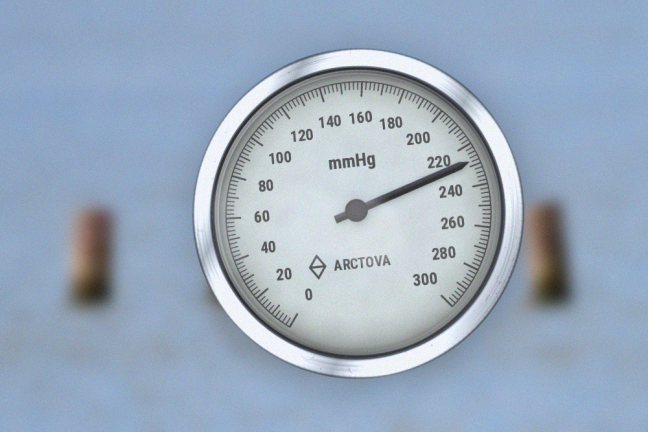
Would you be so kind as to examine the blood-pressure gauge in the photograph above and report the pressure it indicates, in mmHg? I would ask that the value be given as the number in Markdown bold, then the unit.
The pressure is **228** mmHg
